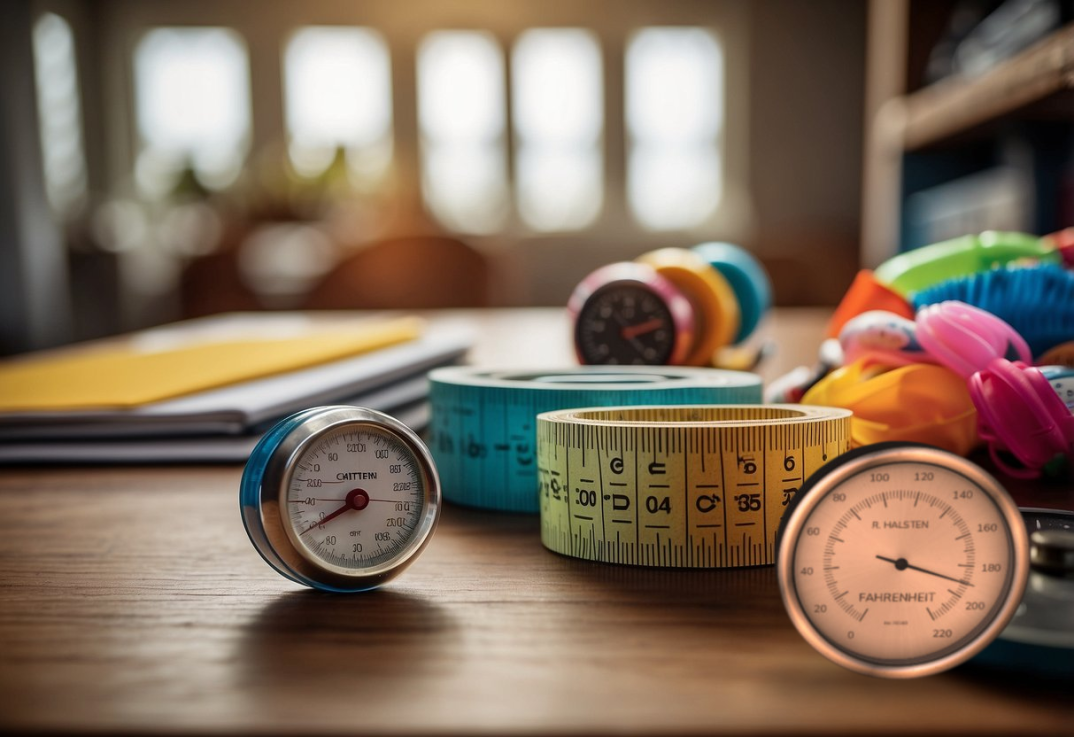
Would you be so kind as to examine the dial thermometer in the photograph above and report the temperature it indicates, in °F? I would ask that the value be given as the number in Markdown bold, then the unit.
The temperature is **190** °F
